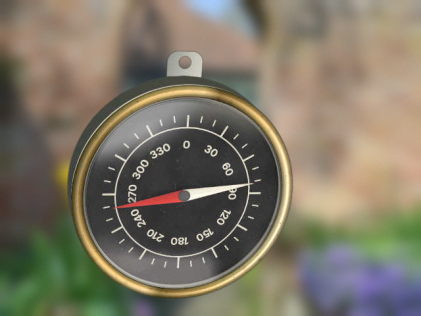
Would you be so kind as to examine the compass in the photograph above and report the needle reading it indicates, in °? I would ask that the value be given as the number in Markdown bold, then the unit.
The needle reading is **260** °
